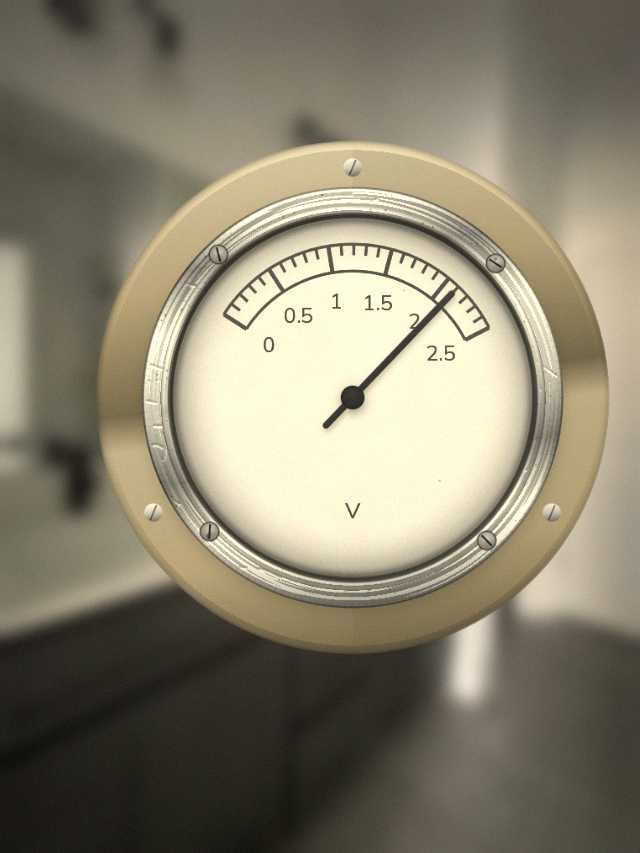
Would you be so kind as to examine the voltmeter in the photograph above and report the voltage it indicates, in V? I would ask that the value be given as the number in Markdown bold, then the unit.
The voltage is **2.1** V
